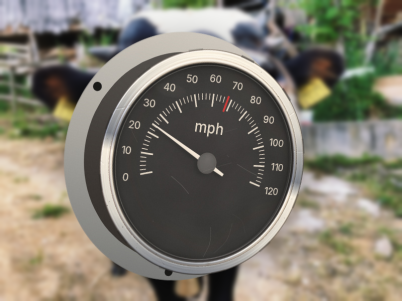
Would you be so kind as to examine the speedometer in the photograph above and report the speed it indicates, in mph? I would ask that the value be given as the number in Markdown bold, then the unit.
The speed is **24** mph
